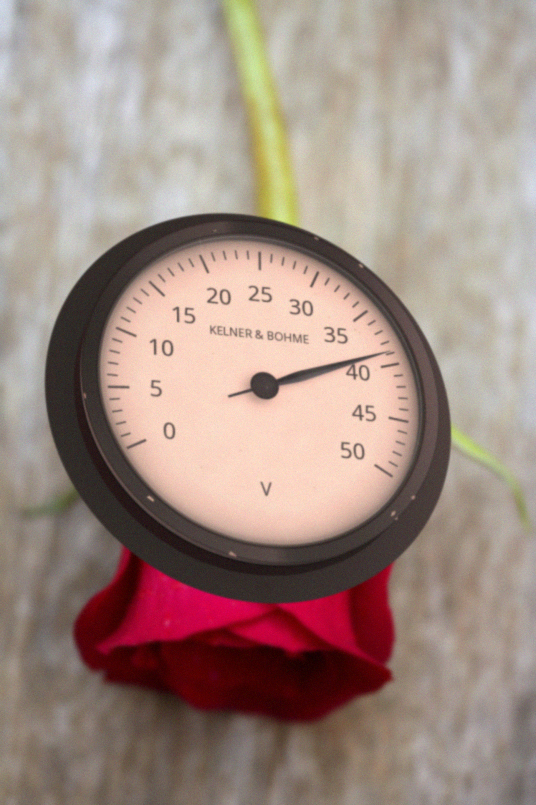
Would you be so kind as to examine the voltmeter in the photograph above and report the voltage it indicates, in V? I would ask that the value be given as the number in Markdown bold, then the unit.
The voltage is **39** V
